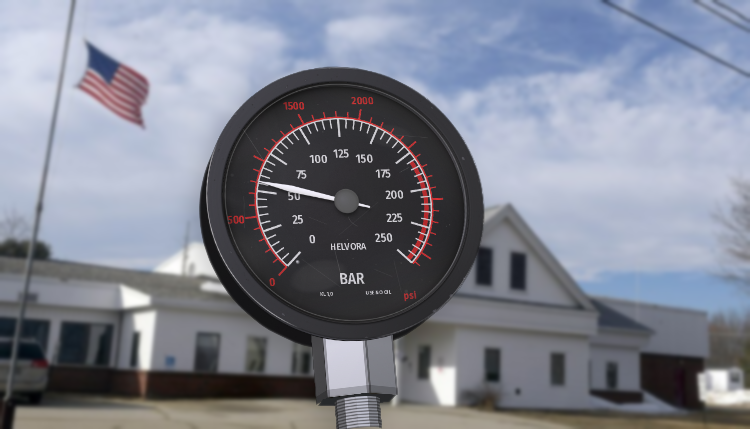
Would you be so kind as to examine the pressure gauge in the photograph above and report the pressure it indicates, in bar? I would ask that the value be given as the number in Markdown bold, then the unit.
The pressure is **55** bar
